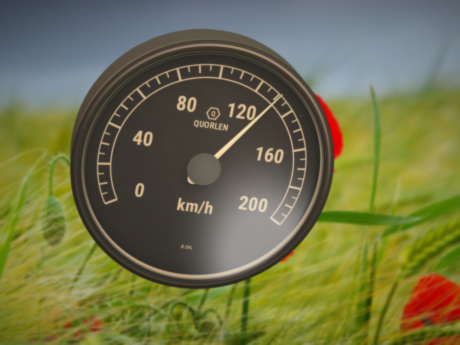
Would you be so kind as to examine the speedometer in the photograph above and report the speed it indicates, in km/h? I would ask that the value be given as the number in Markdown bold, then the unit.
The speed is **130** km/h
